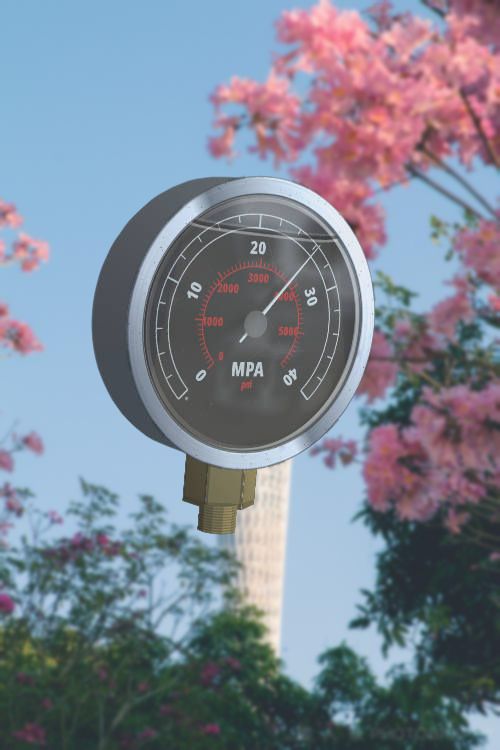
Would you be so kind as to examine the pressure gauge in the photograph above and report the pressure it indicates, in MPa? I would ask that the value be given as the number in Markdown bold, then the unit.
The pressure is **26** MPa
